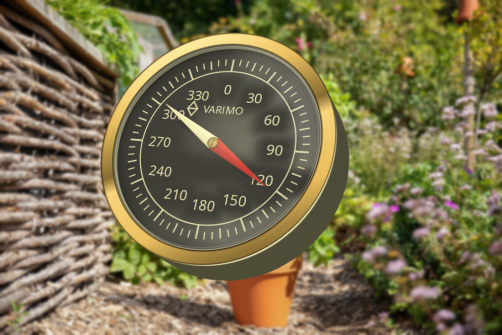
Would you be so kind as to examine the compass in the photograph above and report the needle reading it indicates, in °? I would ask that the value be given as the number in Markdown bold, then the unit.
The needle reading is **122.5** °
